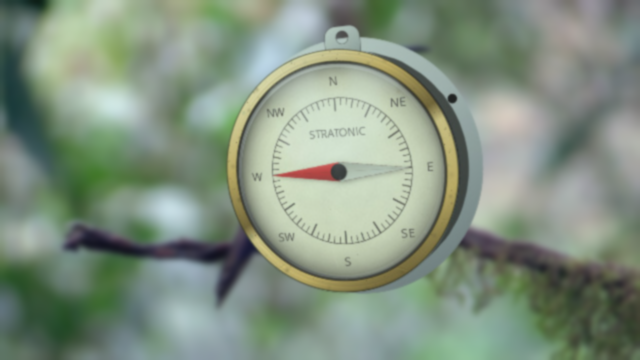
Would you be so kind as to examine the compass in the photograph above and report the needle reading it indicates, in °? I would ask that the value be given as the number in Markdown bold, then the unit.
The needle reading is **270** °
